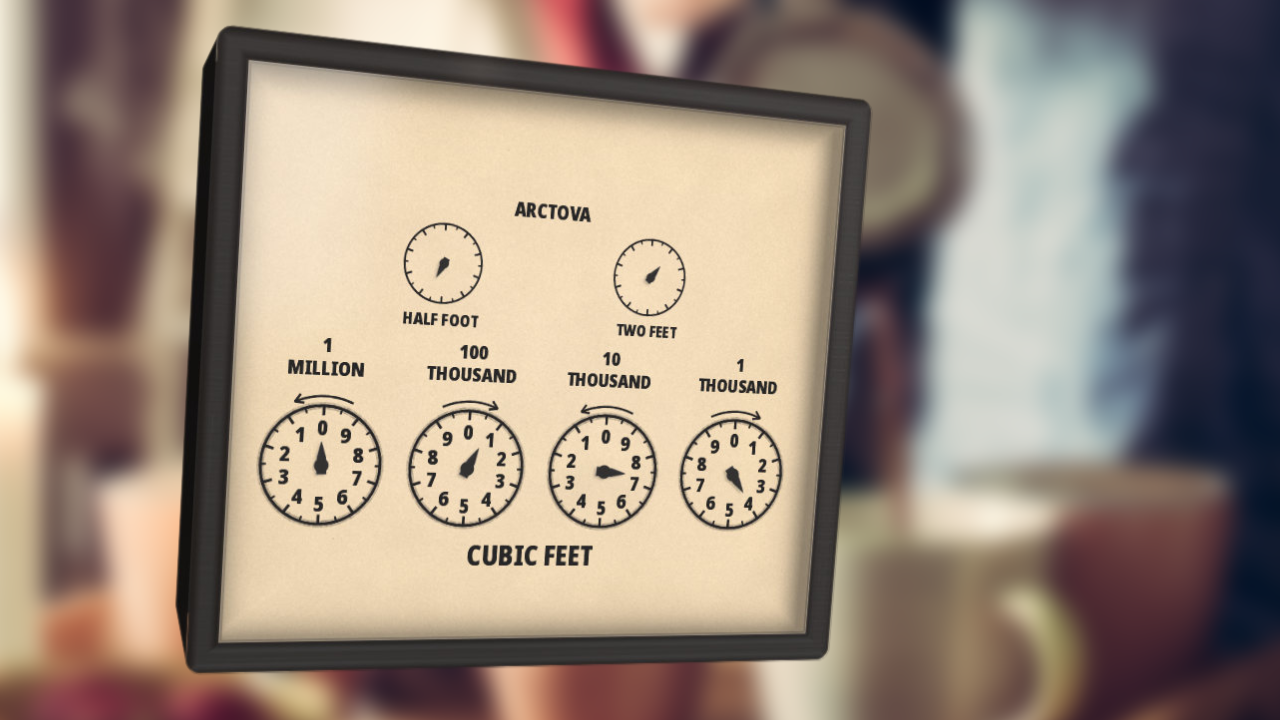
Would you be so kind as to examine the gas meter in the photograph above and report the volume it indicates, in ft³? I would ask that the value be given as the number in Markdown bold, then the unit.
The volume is **7400** ft³
